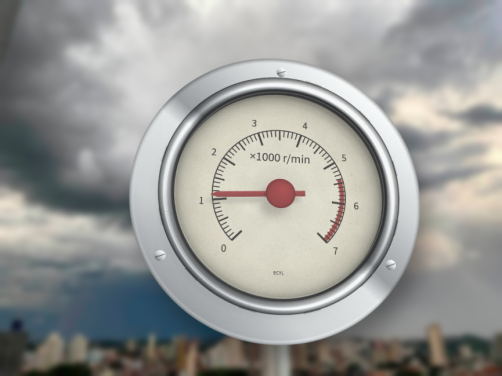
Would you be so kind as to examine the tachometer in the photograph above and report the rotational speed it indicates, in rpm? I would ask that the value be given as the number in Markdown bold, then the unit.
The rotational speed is **1100** rpm
